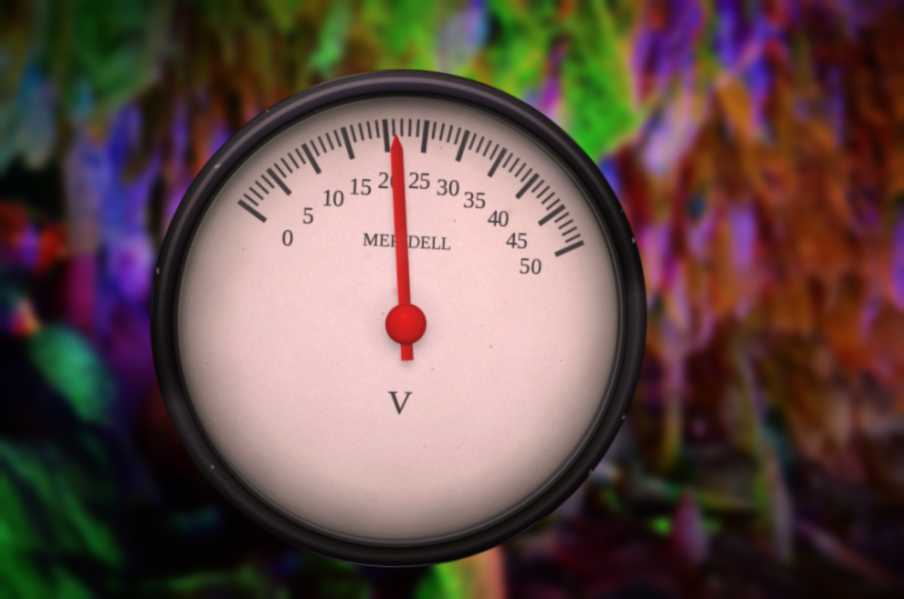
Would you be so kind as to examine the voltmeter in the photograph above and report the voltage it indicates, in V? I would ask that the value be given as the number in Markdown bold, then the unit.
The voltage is **21** V
